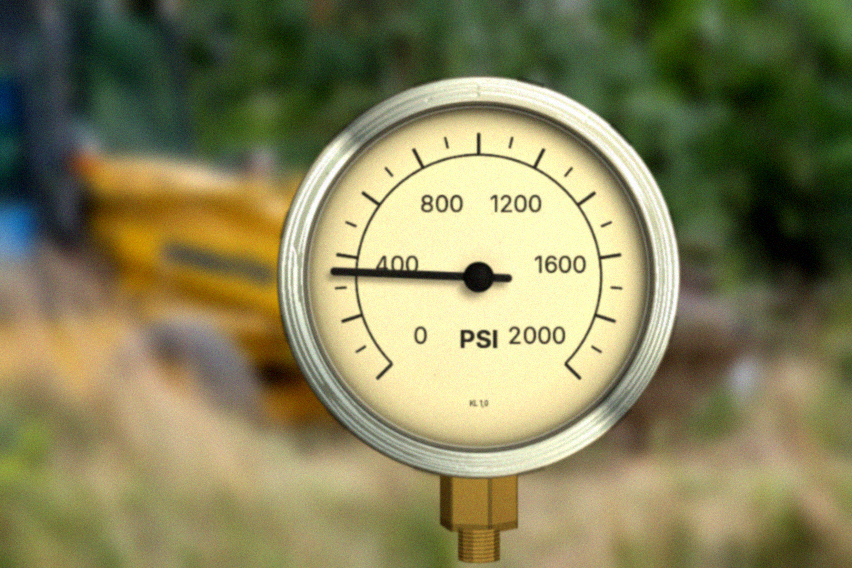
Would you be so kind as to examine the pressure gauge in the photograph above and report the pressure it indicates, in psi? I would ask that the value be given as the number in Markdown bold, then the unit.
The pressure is **350** psi
